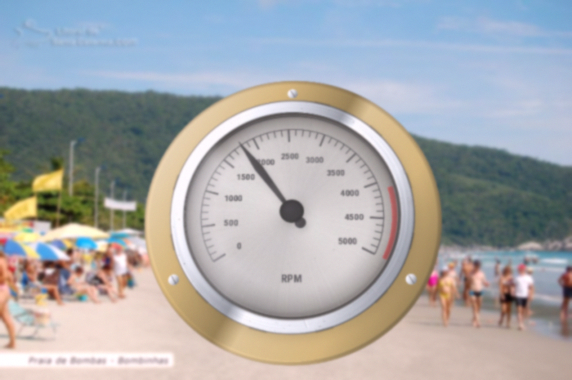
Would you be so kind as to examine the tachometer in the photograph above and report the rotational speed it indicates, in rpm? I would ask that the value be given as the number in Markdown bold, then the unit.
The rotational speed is **1800** rpm
